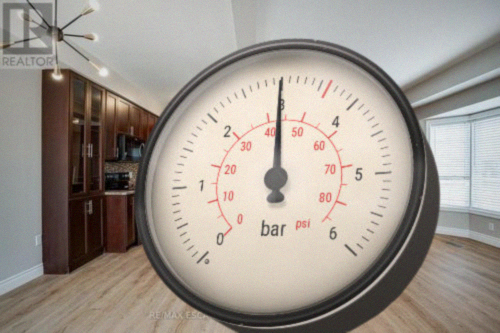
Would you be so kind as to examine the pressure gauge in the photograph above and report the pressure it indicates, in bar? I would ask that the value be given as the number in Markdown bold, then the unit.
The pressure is **3** bar
